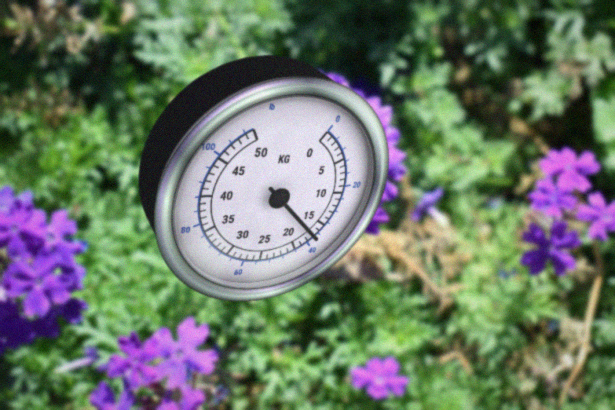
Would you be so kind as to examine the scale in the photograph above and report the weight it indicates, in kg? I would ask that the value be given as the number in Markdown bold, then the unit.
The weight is **17** kg
